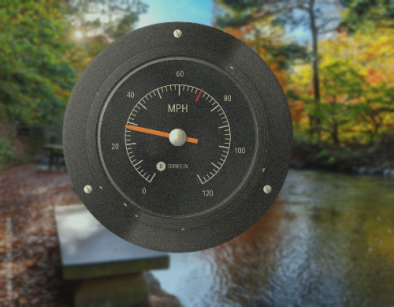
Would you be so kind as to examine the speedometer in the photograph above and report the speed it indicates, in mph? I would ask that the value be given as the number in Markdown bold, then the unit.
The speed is **28** mph
